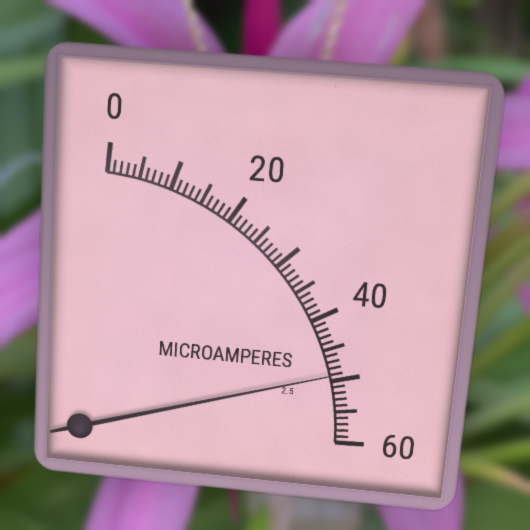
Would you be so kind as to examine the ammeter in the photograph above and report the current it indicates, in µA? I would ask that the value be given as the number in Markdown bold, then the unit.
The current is **49** µA
